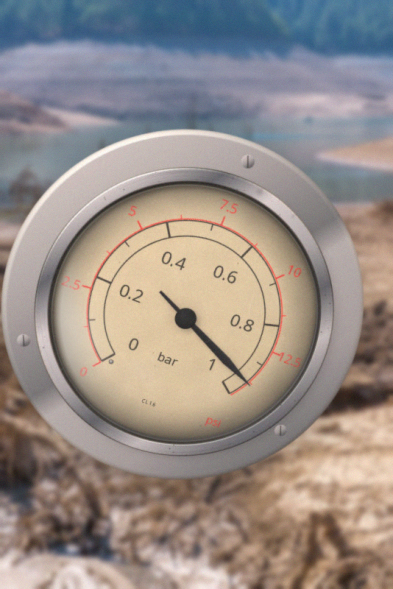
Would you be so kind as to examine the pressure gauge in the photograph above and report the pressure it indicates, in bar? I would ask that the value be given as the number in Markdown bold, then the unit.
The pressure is **0.95** bar
